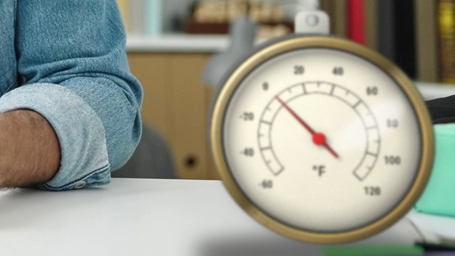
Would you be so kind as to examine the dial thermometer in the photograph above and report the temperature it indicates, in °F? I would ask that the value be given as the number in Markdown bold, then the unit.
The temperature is **0** °F
